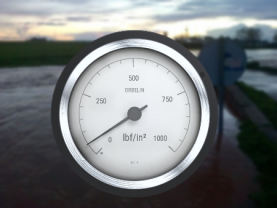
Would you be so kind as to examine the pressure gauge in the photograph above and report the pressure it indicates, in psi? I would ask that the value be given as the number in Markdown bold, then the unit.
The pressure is **50** psi
